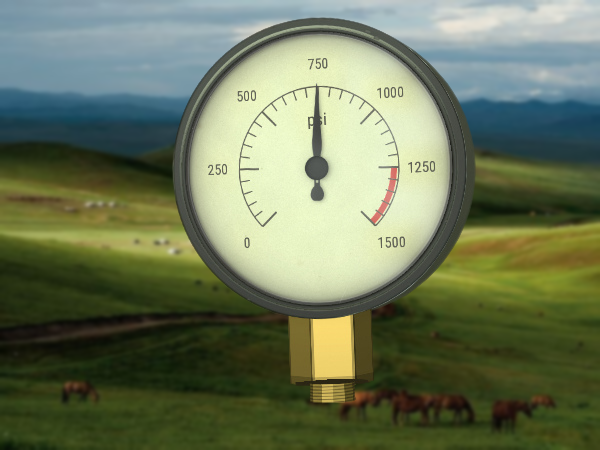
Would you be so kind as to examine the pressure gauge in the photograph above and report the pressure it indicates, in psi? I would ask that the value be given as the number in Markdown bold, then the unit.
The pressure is **750** psi
